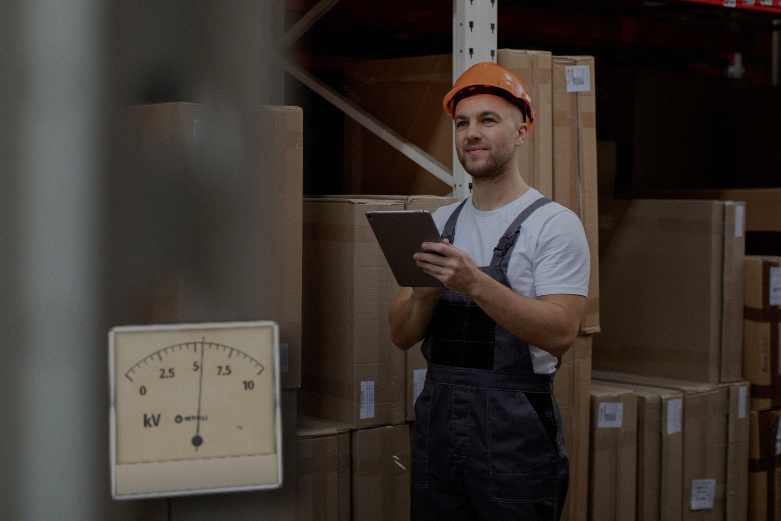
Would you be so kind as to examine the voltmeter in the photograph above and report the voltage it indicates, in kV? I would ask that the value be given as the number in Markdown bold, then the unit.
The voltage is **5.5** kV
